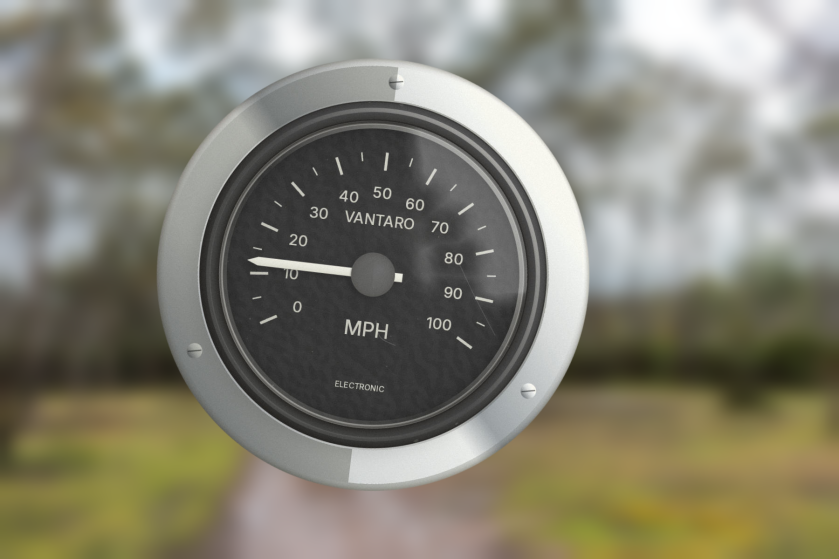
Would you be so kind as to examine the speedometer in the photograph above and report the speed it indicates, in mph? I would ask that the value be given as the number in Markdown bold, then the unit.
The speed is **12.5** mph
